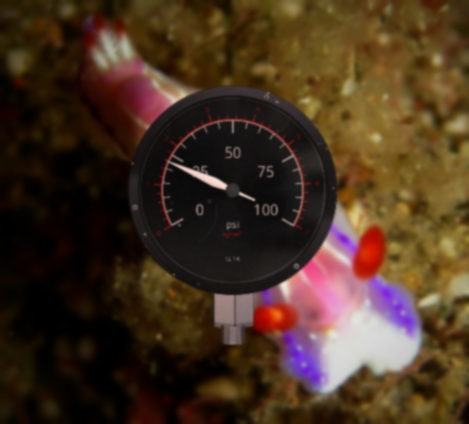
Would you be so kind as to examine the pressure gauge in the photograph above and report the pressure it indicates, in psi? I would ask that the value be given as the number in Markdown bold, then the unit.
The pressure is **22.5** psi
